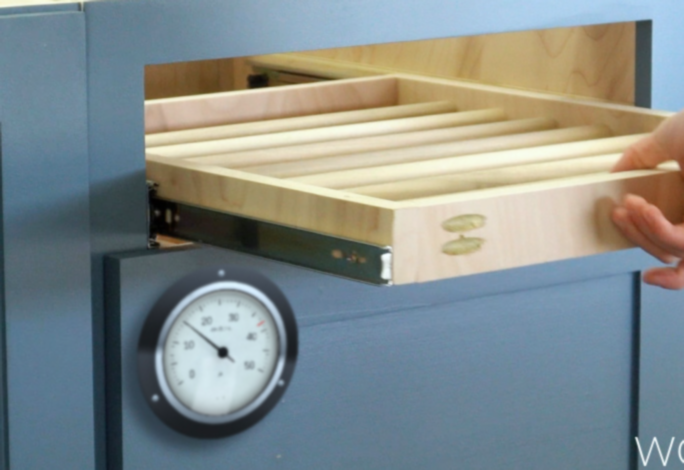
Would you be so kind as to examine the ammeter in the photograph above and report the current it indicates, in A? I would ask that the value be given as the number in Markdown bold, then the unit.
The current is **15** A
